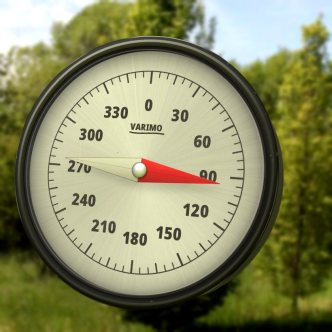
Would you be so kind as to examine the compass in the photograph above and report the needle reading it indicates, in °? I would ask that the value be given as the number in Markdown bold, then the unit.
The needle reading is **95** °
